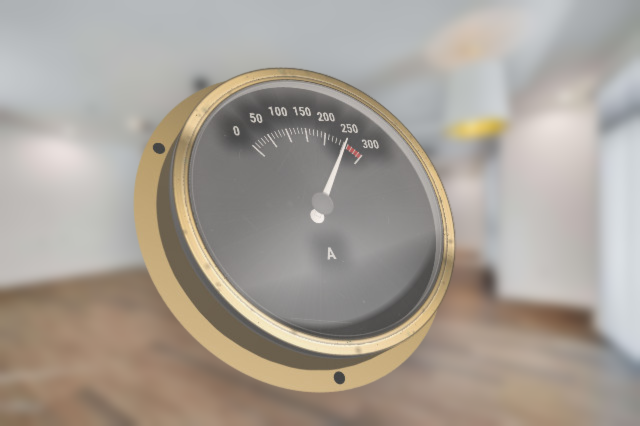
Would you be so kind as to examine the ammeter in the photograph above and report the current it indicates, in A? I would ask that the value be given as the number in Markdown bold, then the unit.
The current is **250** A
